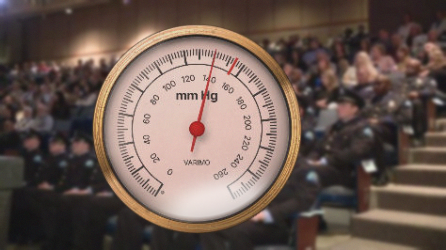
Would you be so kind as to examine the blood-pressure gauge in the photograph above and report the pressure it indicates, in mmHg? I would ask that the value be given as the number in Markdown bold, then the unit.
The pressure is **140** mmHg
